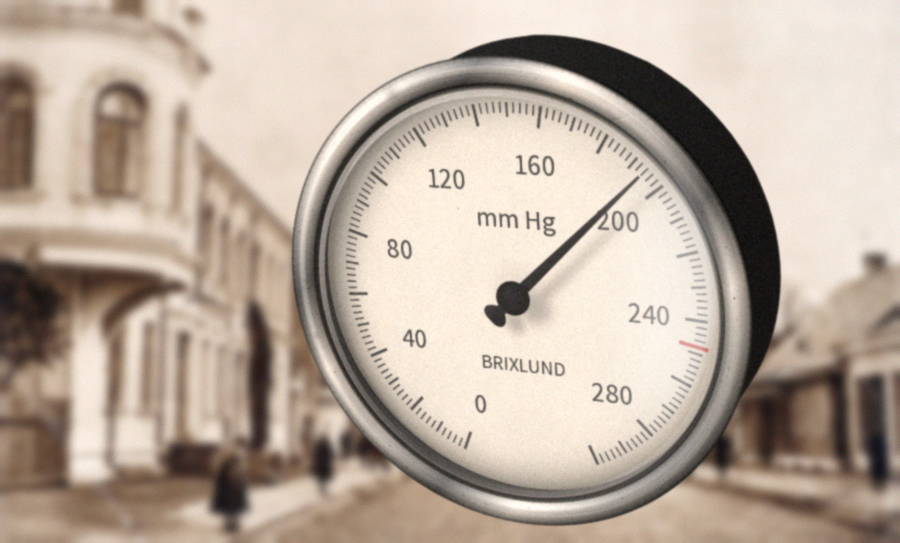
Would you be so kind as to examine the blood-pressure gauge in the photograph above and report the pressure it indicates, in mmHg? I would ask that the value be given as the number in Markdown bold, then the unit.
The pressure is **194** mmHg
